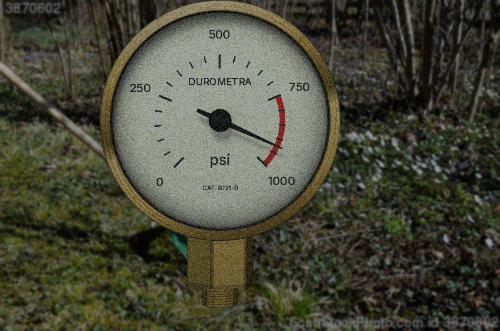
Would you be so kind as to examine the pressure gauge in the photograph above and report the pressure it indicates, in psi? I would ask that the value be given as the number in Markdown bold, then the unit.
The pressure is **925** psi
